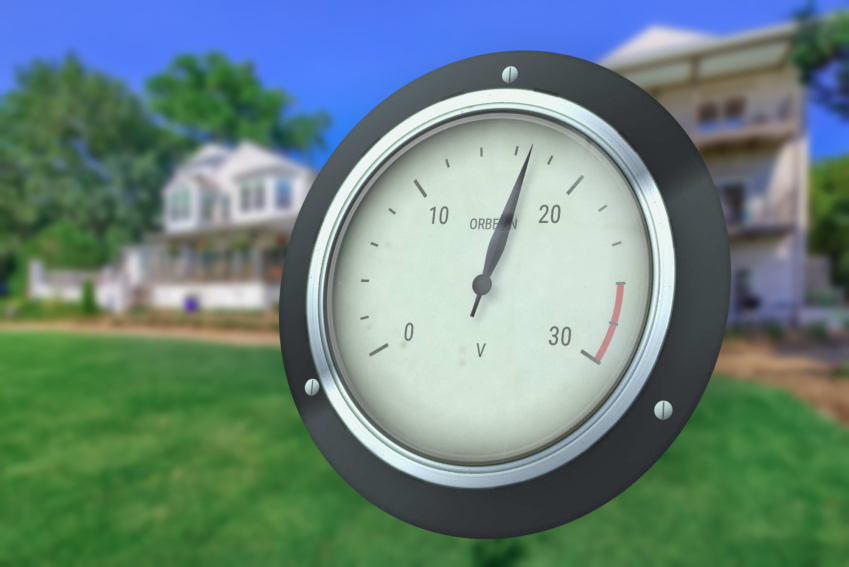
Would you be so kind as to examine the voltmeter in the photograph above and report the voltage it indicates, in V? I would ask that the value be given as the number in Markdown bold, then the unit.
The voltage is **17** V
